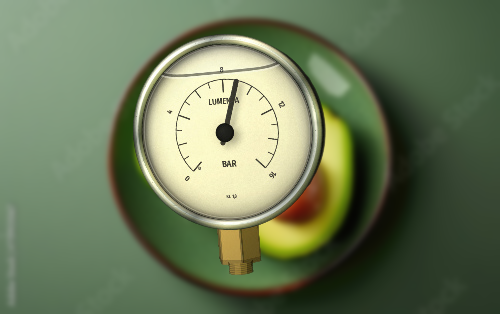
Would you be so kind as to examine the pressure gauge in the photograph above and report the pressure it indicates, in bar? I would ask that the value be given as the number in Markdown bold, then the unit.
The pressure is **9** bar
